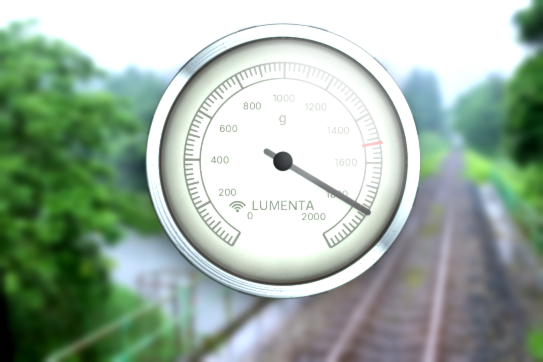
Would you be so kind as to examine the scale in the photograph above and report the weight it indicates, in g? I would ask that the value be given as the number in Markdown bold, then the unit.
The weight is **1800** g
